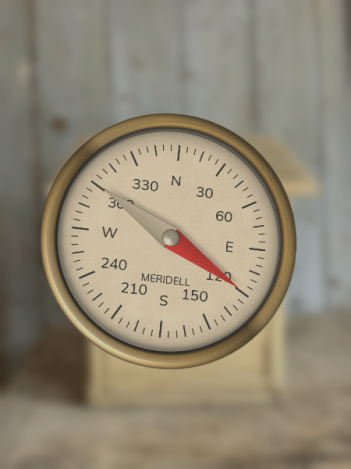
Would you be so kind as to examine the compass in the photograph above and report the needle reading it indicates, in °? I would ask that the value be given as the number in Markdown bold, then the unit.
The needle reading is **120** °
